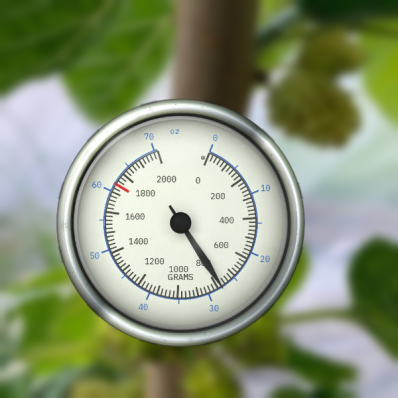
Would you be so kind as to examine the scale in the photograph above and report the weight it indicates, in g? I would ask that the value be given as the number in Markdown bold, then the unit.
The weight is **780** g
